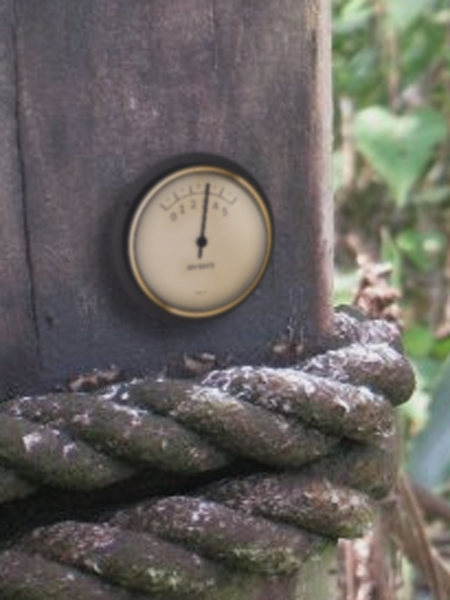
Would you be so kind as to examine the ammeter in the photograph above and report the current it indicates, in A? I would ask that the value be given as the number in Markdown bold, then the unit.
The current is **3** A
